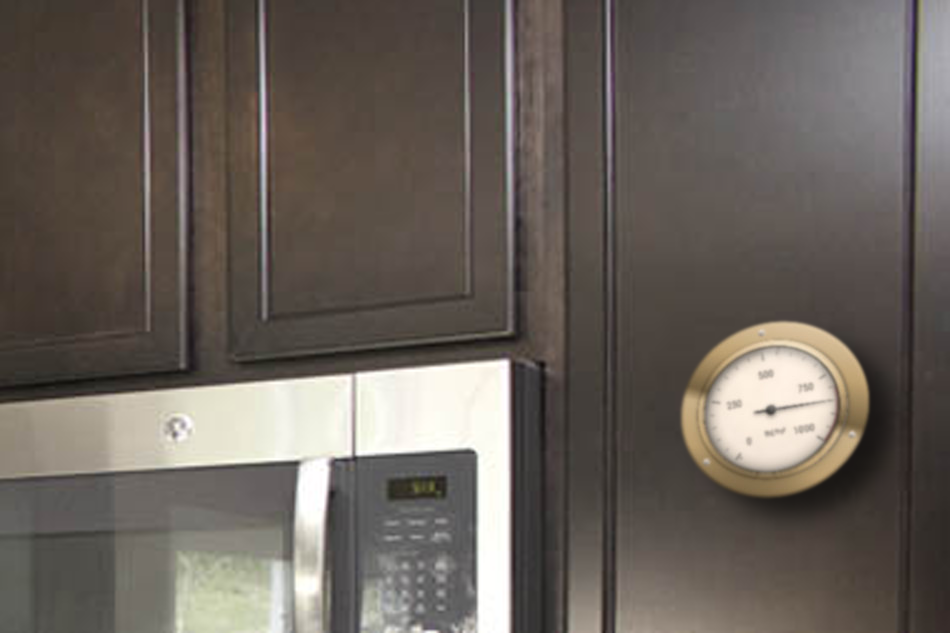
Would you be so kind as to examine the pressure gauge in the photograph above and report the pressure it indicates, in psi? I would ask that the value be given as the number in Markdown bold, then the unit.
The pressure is **850** psi
